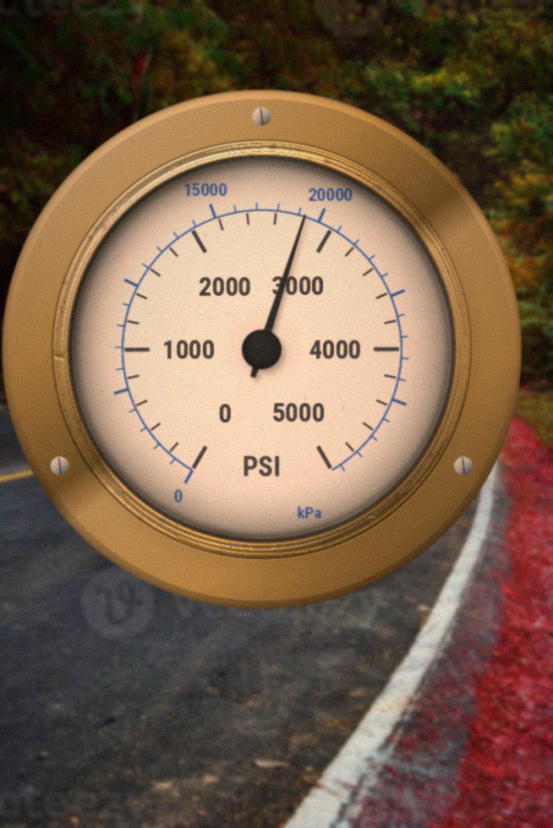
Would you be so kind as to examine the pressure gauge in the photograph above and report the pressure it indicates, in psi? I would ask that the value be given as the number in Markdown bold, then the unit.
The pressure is **2800** psi
